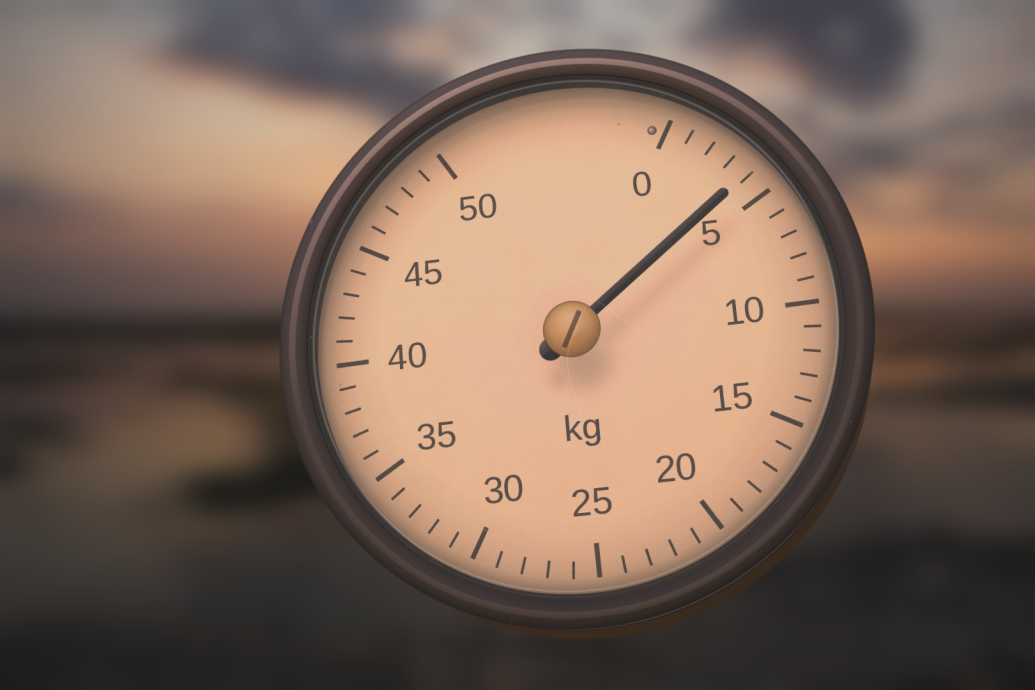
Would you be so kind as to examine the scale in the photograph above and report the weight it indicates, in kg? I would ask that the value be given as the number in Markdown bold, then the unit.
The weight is **4** kg
